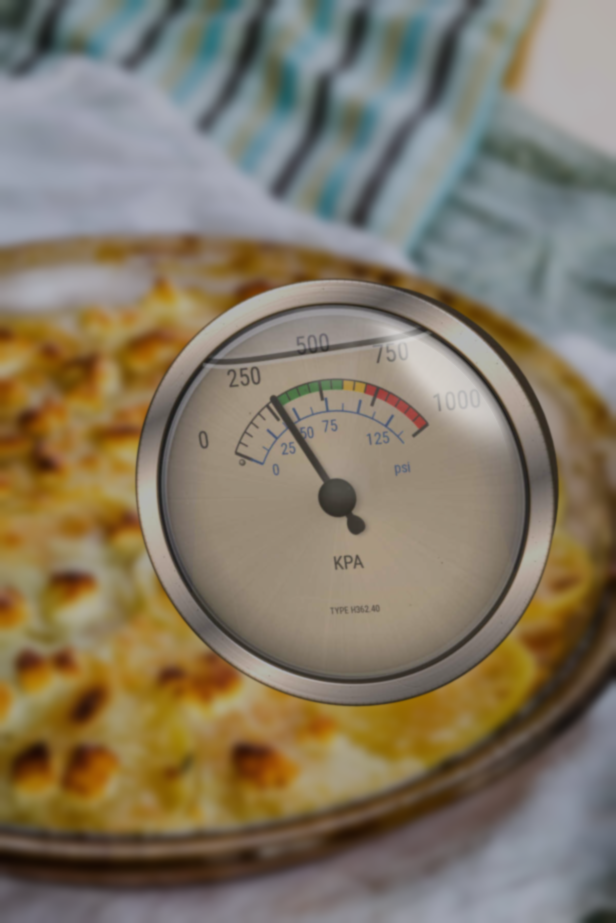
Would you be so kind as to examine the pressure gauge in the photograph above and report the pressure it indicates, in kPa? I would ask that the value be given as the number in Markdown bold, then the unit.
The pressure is **300** kPa
